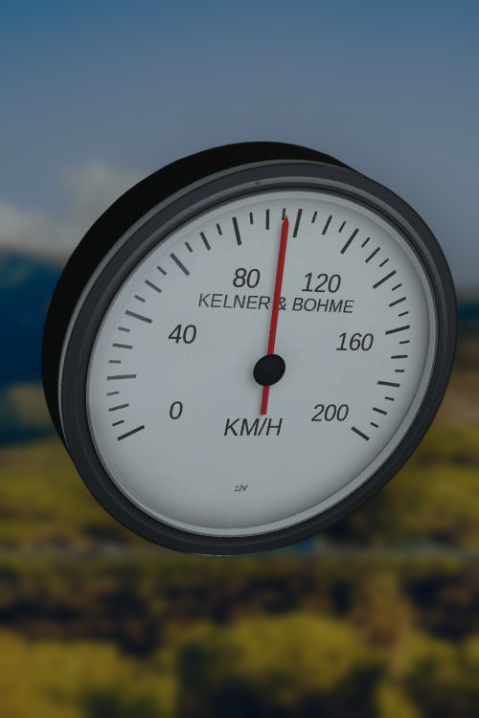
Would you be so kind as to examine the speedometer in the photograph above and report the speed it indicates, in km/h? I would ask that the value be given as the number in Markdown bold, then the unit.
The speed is **95** km/h
